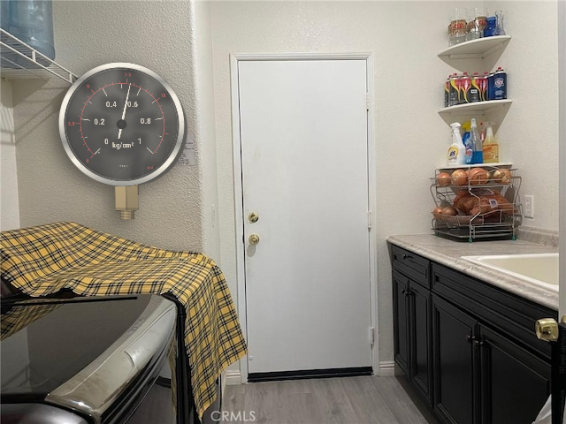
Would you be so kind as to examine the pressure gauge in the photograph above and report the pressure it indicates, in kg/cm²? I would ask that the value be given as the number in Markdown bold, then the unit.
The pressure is **0.55** kg/cm²
